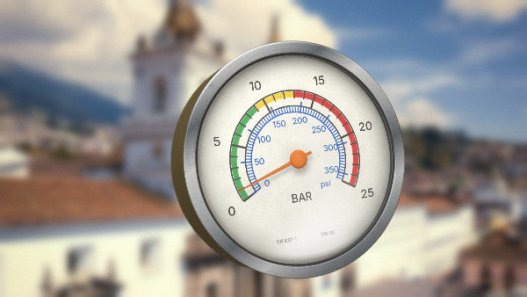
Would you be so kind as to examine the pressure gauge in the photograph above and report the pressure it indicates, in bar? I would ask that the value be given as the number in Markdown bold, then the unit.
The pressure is **1** bar
